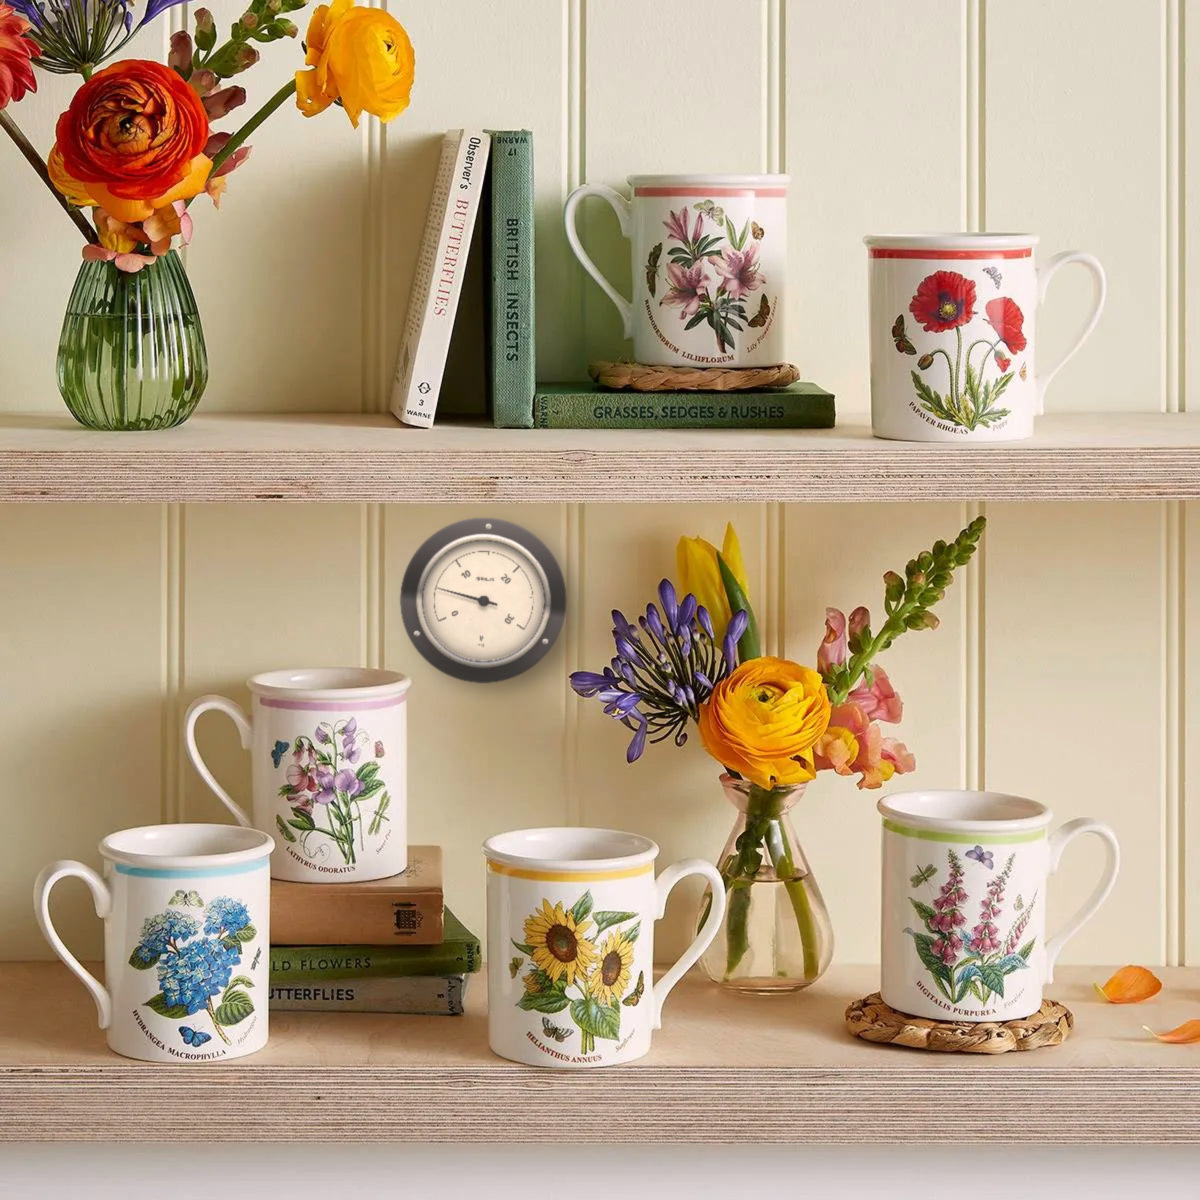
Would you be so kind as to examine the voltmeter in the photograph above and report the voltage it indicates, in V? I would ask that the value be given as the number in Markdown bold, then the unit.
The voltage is **5** V
